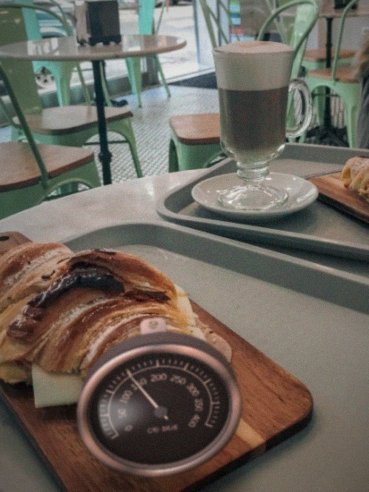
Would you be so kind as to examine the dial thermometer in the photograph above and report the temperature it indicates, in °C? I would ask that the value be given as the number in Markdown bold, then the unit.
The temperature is **150** °C
